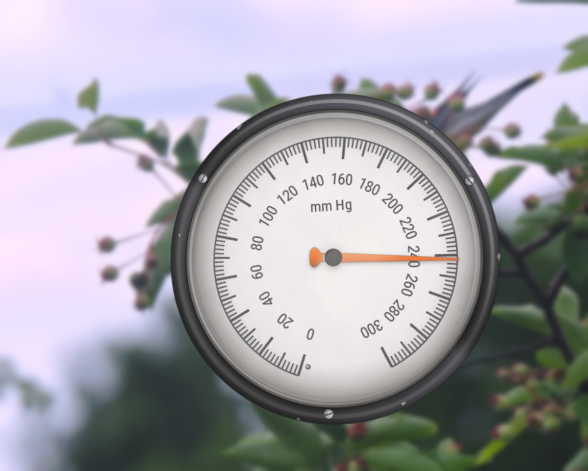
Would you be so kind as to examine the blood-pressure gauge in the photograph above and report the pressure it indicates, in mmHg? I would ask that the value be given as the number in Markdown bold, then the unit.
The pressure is **242** mmHg
